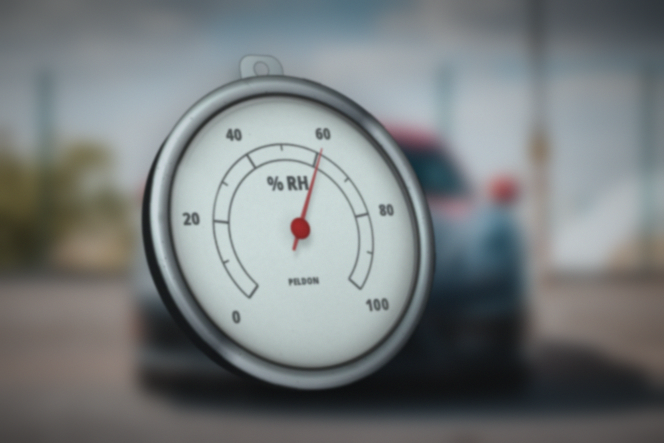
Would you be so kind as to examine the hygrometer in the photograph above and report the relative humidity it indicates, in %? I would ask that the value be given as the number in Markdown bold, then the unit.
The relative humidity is **60** %
